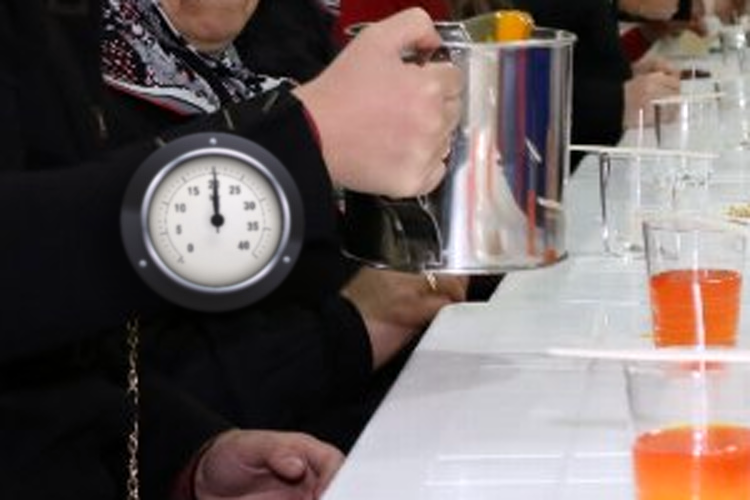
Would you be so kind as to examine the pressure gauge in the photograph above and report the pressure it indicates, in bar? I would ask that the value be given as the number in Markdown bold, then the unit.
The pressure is **20** bar
